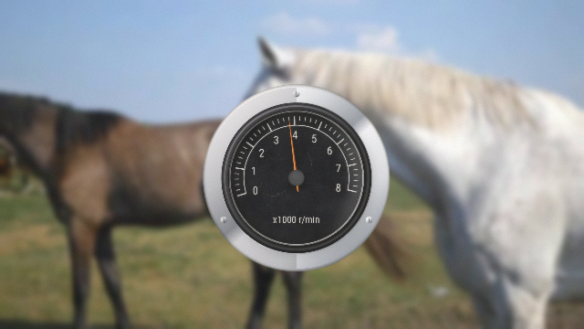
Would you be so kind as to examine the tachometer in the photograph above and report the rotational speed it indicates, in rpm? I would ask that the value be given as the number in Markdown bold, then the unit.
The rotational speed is **3800** rpm
